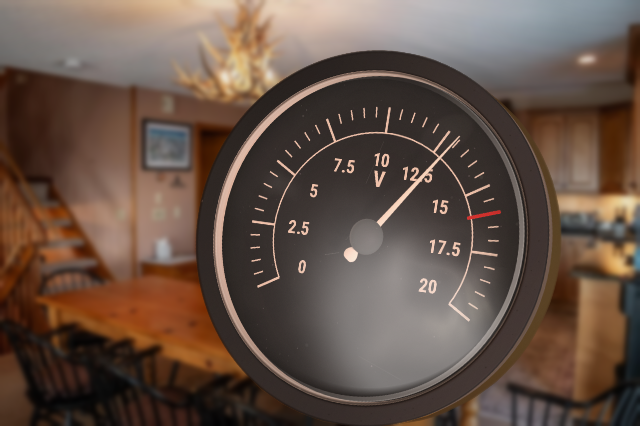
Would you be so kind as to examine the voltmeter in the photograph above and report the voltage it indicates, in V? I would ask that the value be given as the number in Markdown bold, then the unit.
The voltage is **13** V
